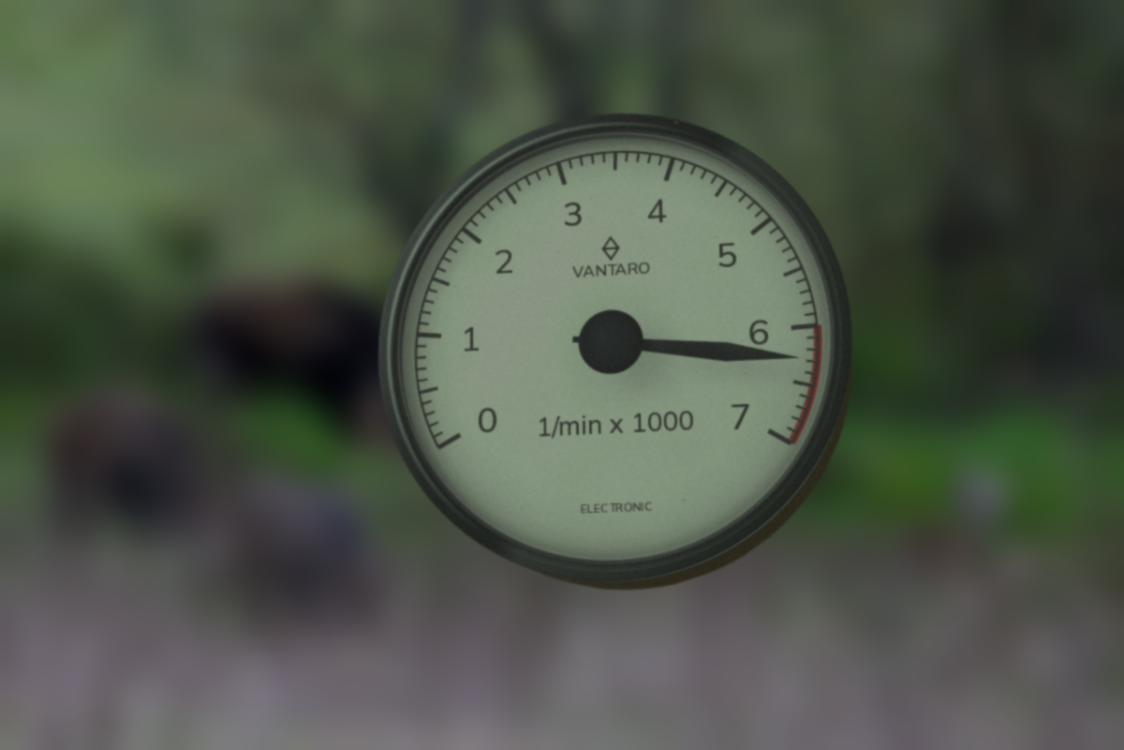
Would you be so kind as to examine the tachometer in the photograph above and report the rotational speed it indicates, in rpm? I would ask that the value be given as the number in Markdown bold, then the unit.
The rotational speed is **6300** rpm
